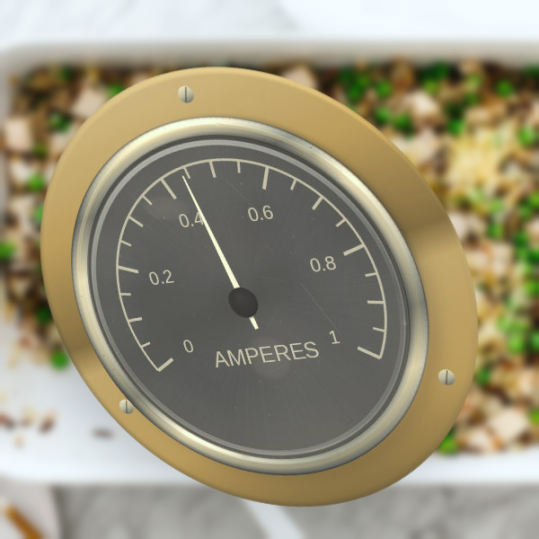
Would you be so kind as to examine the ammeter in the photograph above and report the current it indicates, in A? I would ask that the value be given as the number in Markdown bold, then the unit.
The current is **0.45** A
